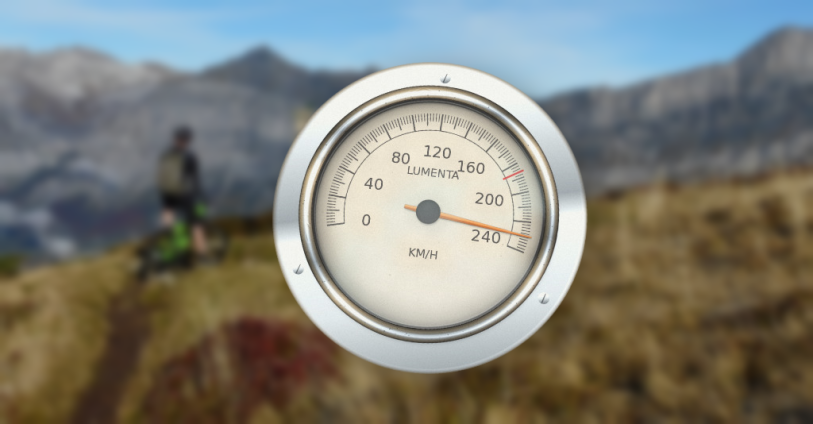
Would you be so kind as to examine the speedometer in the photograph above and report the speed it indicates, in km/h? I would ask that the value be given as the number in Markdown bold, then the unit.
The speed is **230** km/h
